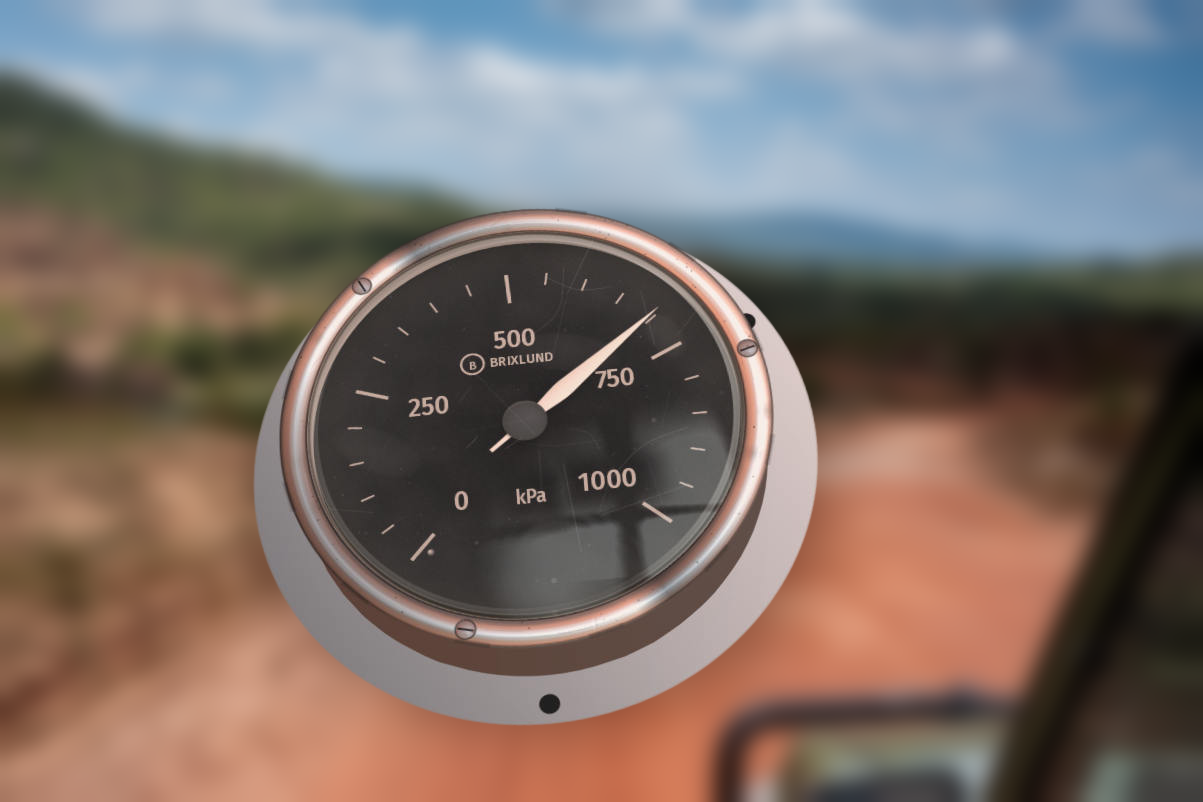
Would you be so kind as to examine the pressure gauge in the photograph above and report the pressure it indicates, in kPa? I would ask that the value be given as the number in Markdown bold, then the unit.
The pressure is **700** kPa
